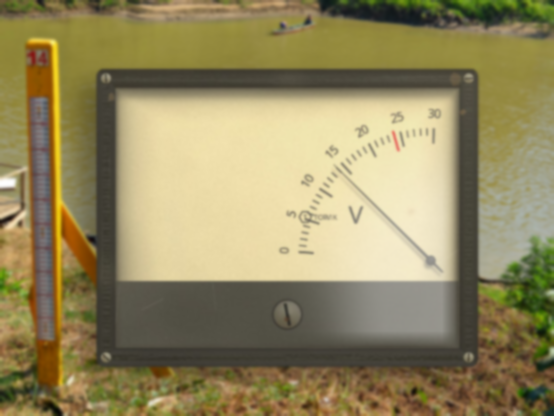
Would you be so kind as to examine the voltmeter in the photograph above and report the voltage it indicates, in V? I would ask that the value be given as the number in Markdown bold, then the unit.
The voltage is **14** V
